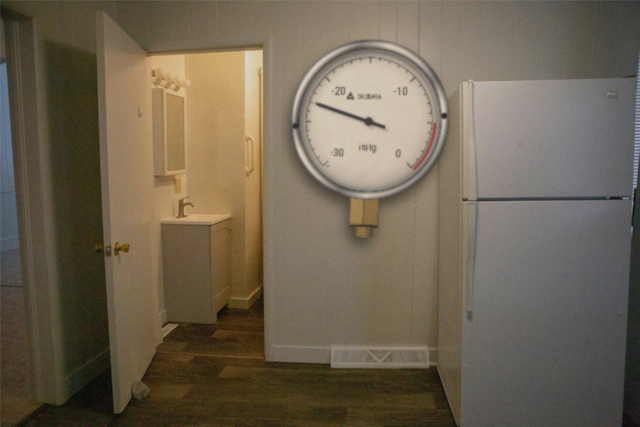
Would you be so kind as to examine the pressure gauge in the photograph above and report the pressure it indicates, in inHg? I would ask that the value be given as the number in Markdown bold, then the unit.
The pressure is **-23** inHg
